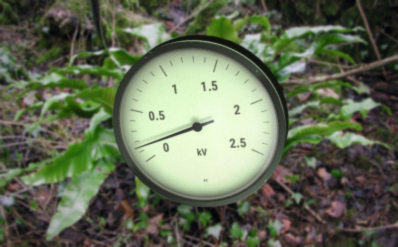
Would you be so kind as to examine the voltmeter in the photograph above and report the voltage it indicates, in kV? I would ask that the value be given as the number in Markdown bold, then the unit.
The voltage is **0.15** kV
